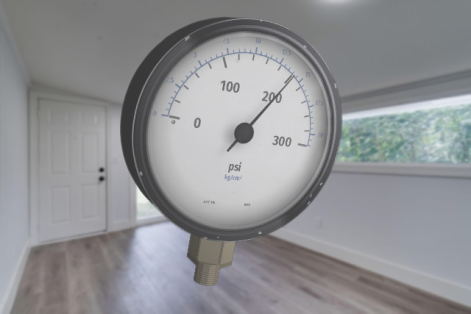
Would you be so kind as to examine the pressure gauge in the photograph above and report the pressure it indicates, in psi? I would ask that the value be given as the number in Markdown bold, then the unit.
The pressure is **200** psi
